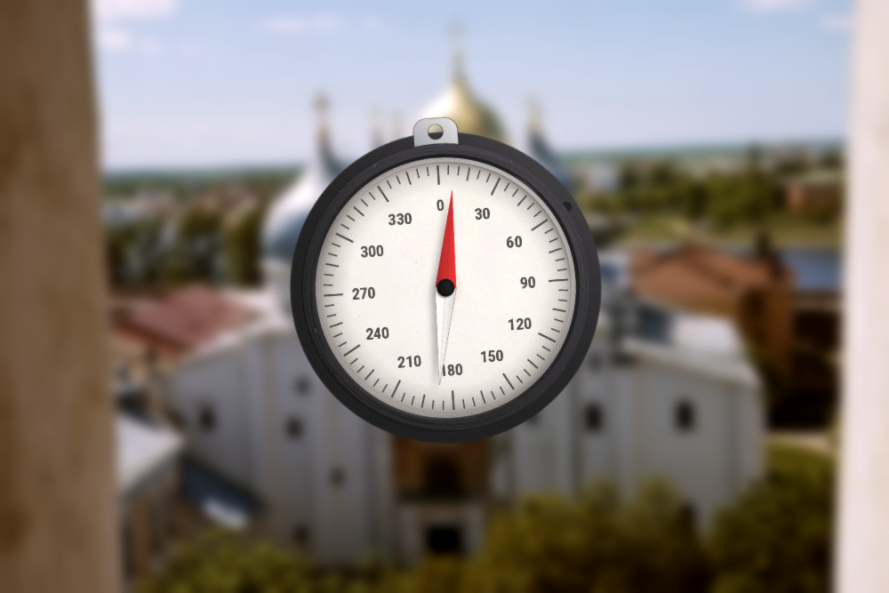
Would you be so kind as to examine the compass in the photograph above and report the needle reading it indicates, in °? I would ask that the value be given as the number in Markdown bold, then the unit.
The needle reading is **7.5** °
